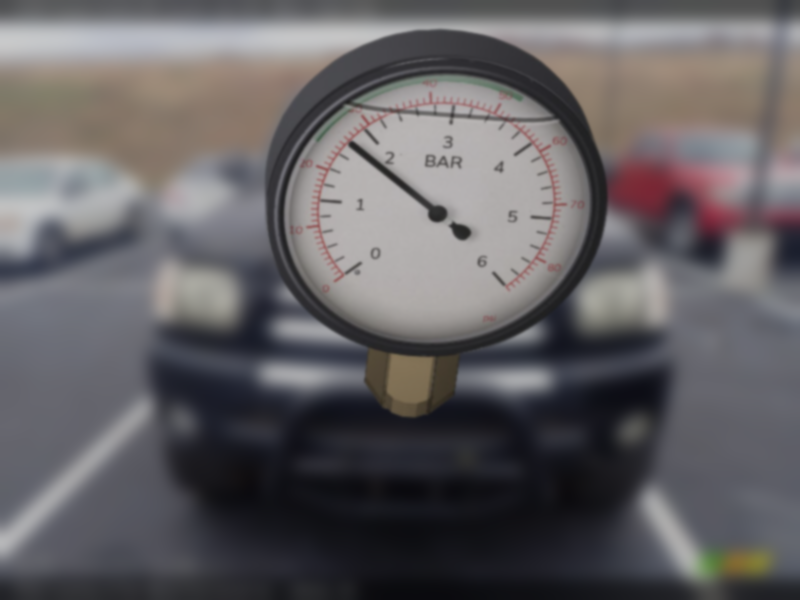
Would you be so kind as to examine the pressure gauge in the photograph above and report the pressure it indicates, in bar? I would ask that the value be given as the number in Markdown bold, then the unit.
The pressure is **1.8** bar
